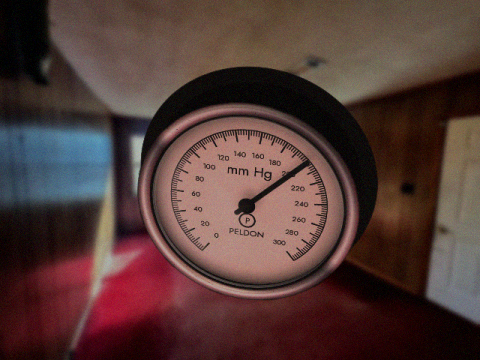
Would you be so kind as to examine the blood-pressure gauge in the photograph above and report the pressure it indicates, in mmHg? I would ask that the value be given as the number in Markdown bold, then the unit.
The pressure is **200** mmHg
